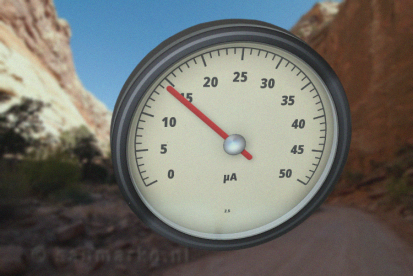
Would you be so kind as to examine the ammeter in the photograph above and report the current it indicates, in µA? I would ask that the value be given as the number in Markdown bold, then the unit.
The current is **14.5** µA
